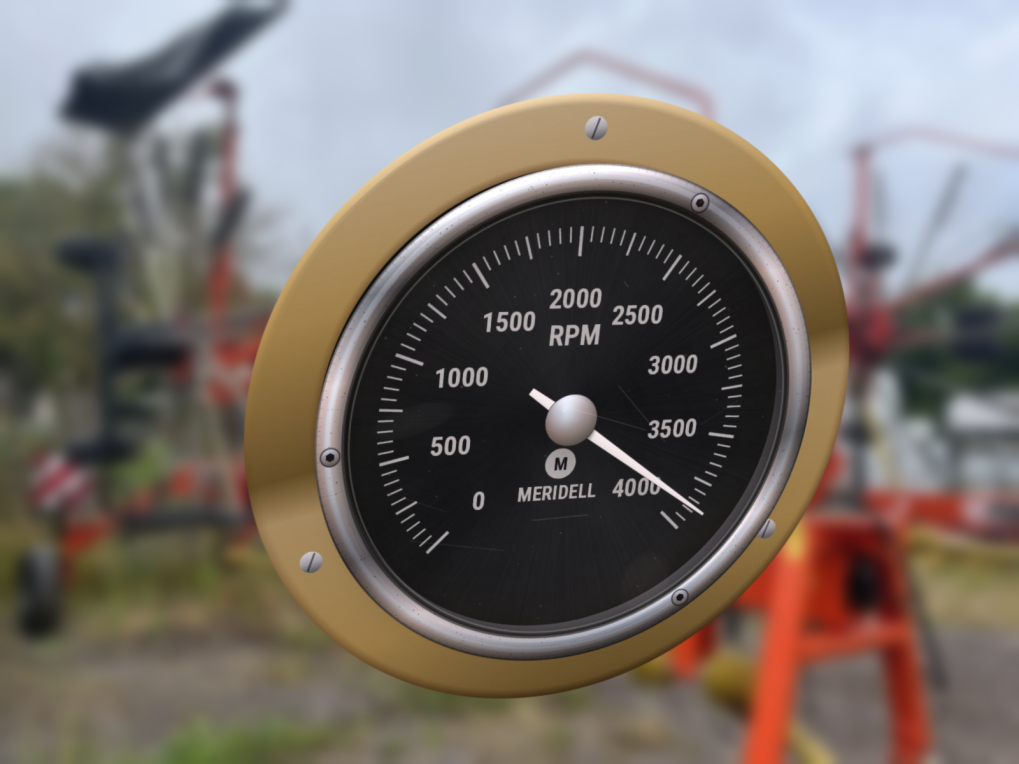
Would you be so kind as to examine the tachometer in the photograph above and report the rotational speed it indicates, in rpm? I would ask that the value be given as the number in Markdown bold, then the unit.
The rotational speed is **3875** rpm
